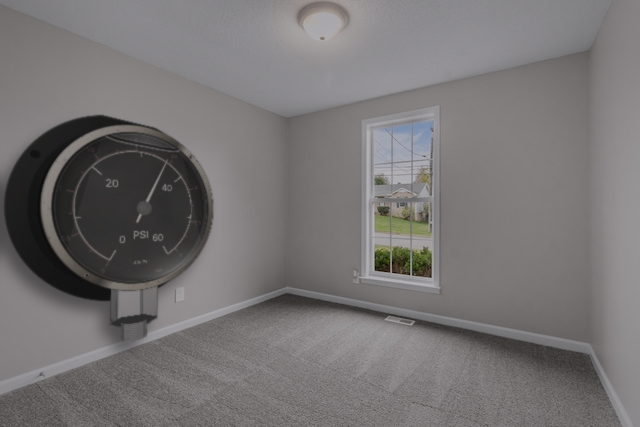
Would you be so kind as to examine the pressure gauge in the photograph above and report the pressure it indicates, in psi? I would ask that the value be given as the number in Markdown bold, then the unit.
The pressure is **35** psi
